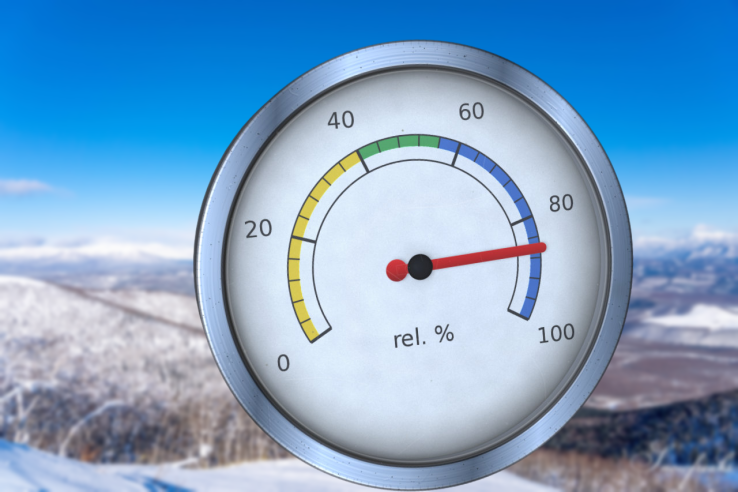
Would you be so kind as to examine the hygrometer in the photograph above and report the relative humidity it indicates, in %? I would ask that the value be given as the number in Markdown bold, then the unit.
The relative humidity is **86** %
